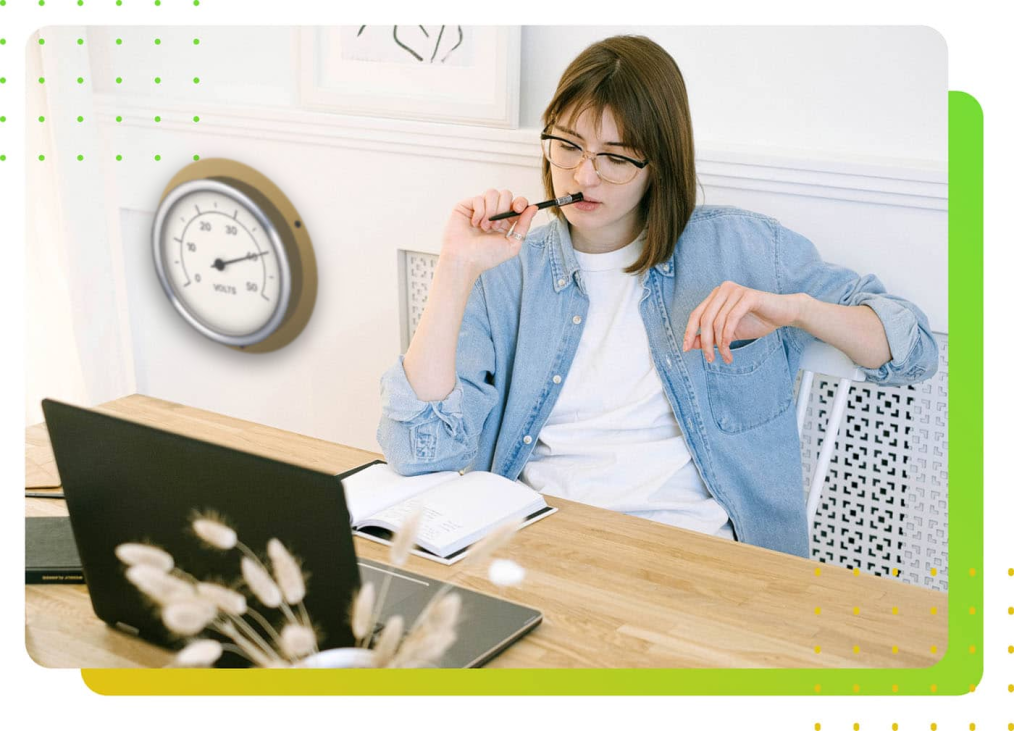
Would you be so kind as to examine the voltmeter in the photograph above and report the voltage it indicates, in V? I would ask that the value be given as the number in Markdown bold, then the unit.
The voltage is **40** V
